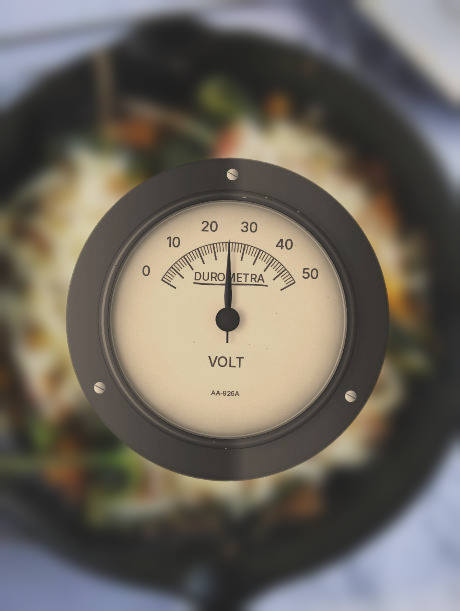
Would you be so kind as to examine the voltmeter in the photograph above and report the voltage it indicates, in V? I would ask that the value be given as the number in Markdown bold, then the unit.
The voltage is **25** V
